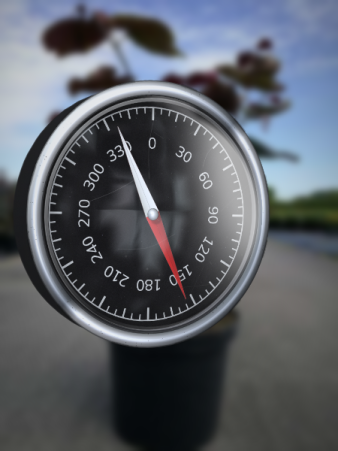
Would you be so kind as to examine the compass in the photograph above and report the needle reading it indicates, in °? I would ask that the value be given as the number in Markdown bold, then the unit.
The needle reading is **155** °
